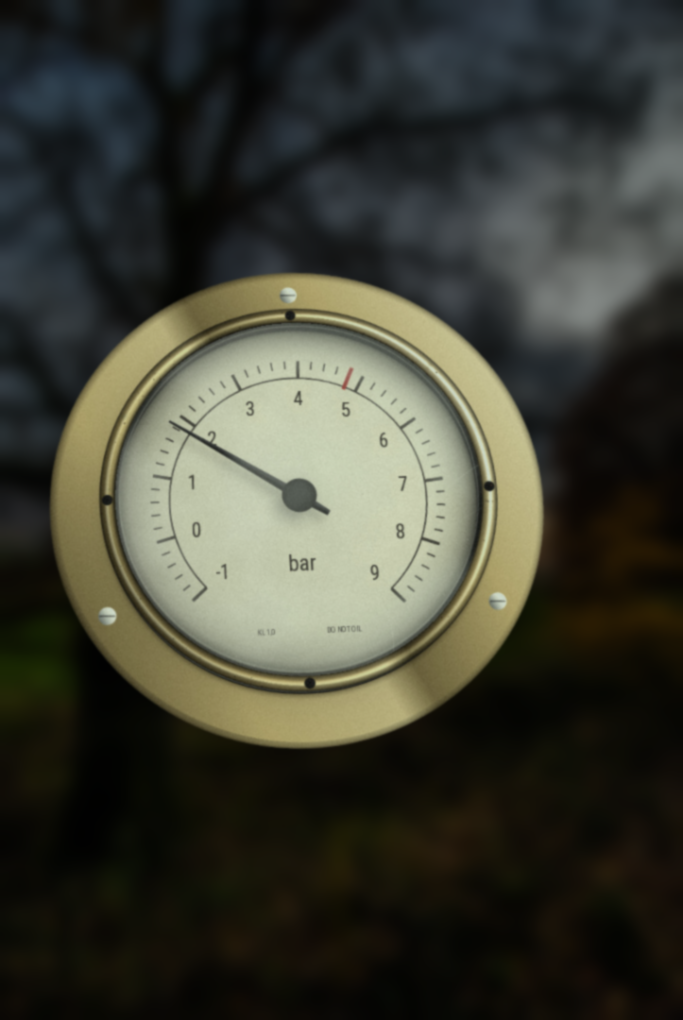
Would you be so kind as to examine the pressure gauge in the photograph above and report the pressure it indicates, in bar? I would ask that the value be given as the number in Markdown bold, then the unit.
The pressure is **1.8** bar
